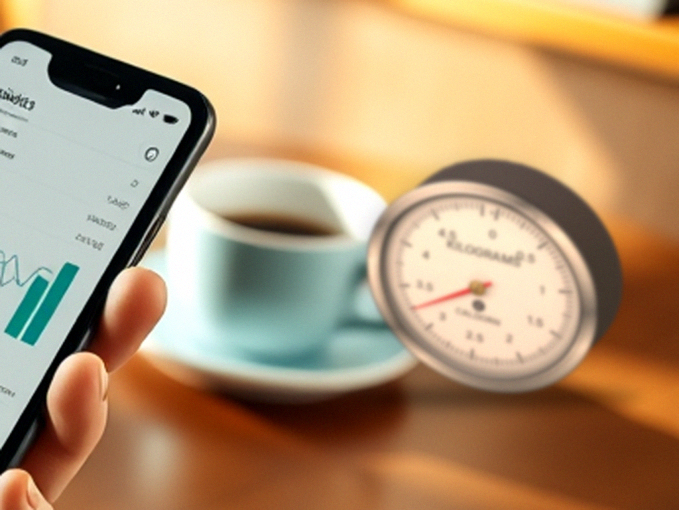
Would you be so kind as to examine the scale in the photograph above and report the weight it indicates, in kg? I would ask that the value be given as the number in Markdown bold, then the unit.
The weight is **3.25** kg
